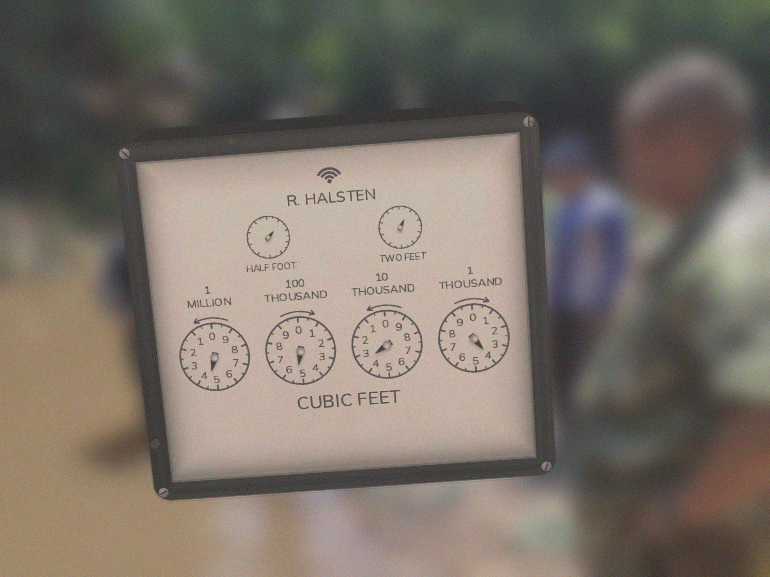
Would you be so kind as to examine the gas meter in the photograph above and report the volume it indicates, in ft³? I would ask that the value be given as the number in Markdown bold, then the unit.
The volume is **453400** ft³
